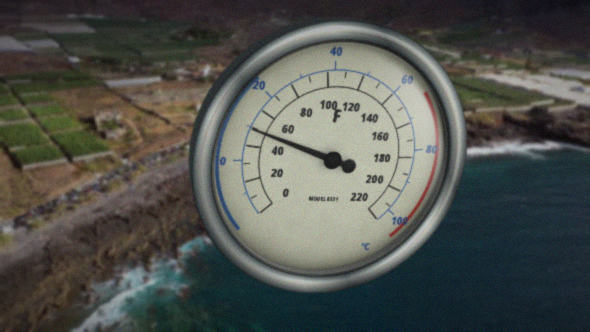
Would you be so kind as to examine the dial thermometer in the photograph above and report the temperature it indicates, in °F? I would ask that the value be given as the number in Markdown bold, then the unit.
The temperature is **50** °F
